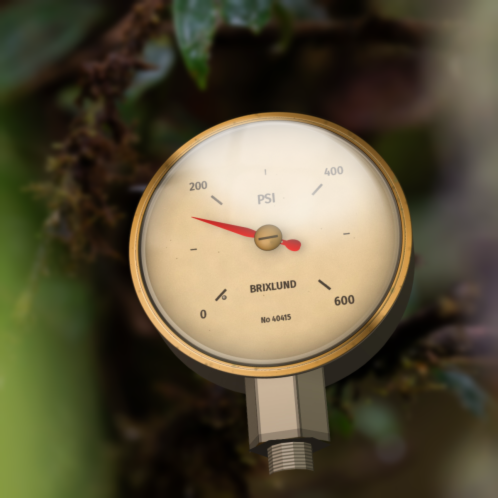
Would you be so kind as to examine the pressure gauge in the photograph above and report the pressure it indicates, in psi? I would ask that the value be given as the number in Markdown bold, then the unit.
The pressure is **150** psi
